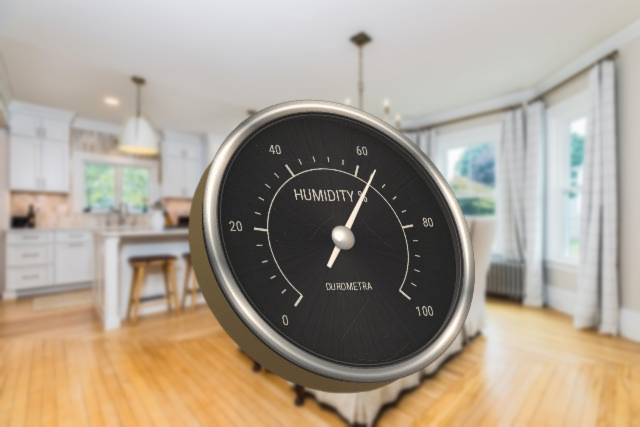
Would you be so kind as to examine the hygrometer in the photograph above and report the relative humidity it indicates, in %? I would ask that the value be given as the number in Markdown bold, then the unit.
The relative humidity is **64** %
